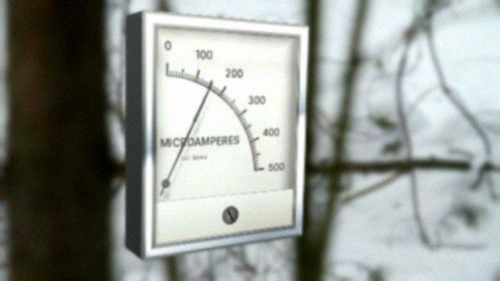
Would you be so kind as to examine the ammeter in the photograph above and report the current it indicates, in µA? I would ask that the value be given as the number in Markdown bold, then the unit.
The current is **150** µA
